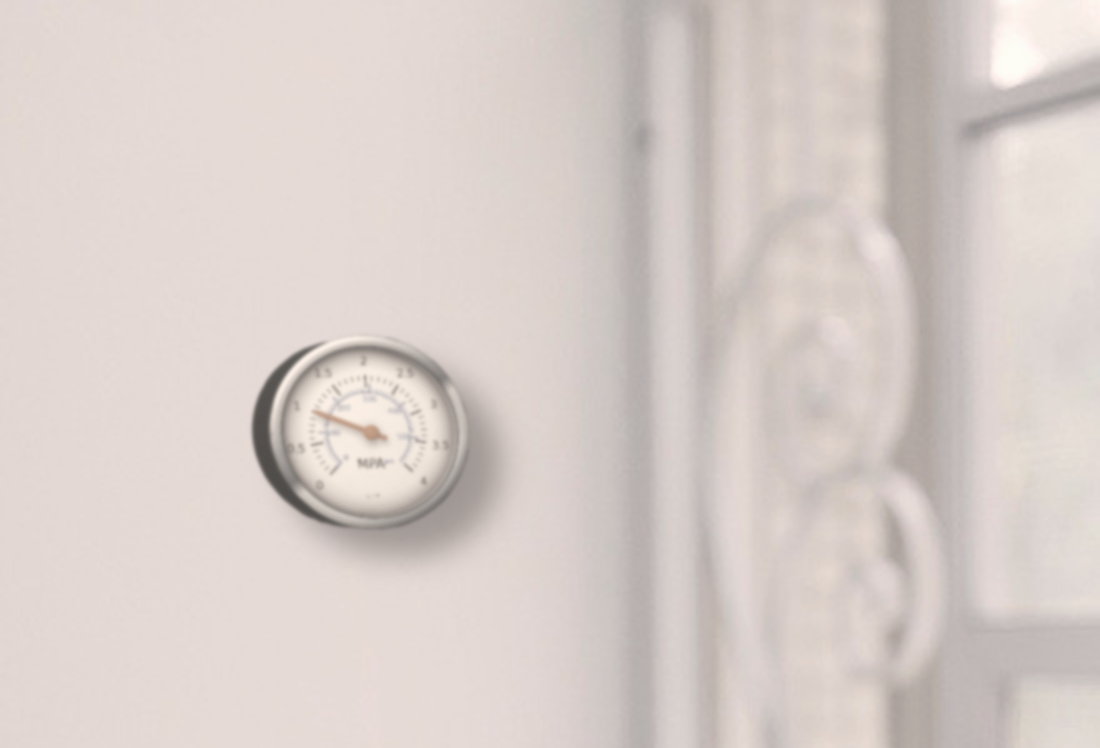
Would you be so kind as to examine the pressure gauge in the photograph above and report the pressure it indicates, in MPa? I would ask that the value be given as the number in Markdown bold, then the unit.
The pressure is **1** MPa
